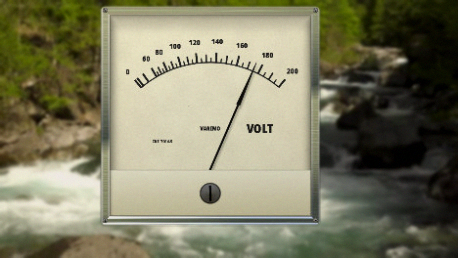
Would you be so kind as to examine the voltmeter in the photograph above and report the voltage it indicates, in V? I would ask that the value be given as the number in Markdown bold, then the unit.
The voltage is **175** V
